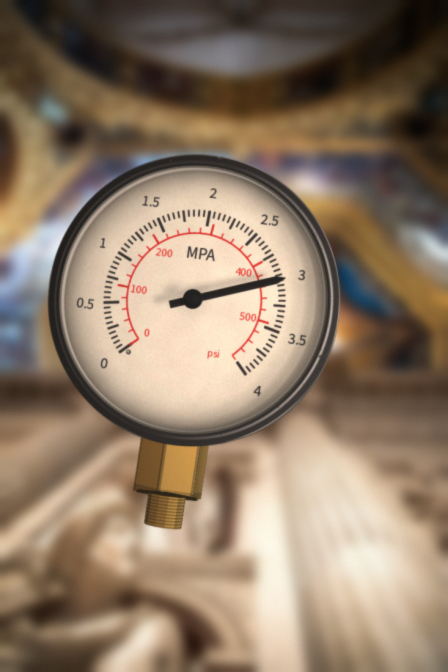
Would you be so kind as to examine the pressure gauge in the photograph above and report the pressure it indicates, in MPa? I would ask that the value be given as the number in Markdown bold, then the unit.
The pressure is **3** MPa
